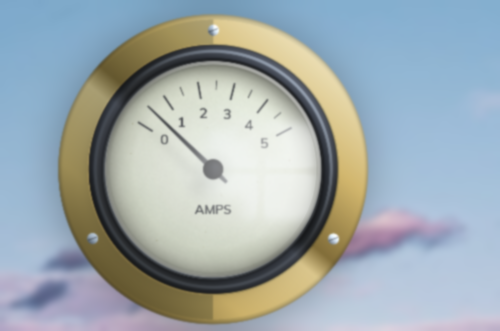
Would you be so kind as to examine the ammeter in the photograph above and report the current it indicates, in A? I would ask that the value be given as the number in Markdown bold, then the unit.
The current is **0.5** A
